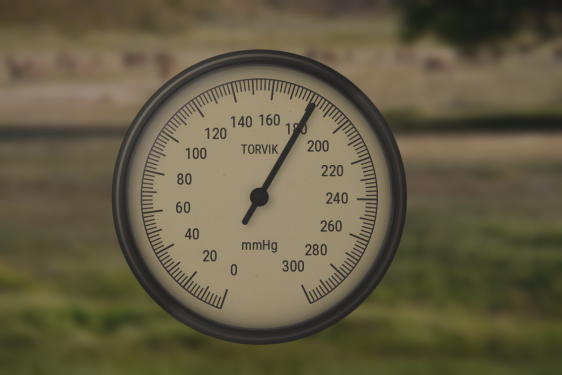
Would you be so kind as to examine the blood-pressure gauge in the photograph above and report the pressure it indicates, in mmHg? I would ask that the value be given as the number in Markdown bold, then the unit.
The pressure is **182** mmHg
